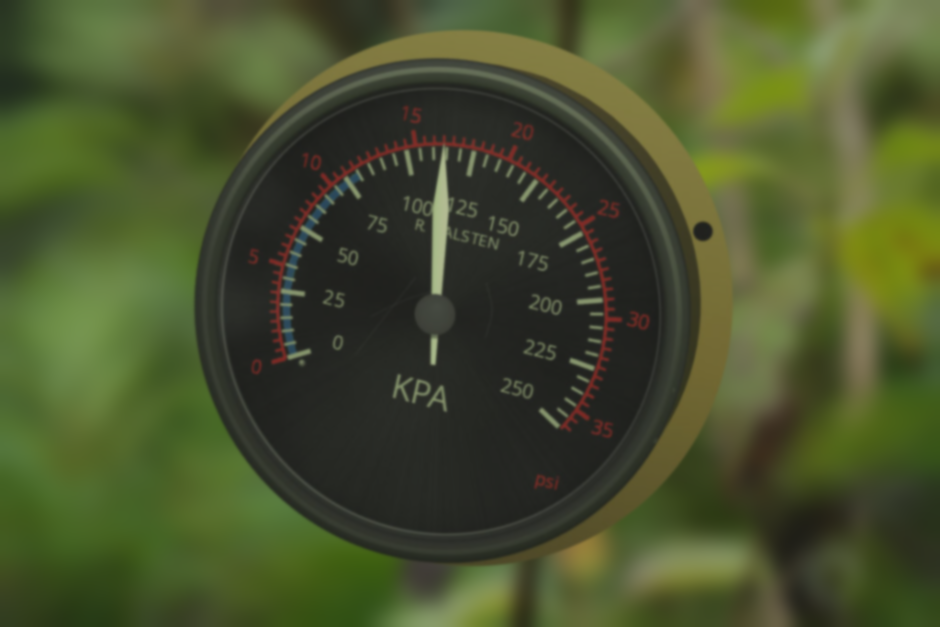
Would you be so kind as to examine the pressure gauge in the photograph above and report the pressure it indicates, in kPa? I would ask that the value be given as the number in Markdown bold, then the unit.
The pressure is **115** kPa
